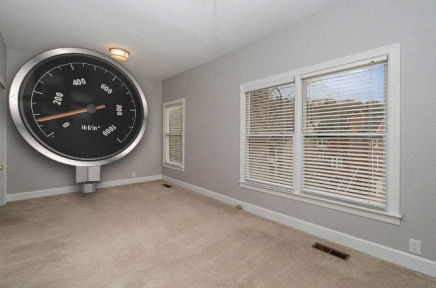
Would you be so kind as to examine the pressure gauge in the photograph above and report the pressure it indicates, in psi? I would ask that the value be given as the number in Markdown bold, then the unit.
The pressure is **75** psi
